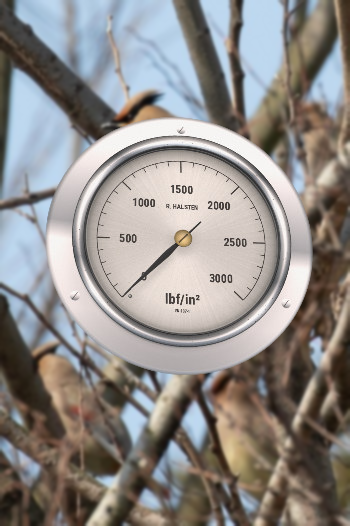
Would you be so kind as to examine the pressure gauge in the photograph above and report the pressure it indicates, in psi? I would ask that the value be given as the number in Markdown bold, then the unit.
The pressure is **0** psi
